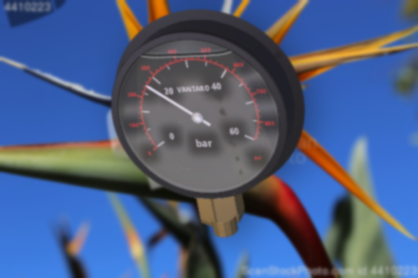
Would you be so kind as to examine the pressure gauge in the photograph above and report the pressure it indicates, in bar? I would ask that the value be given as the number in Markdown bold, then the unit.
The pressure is **17.5** bar
